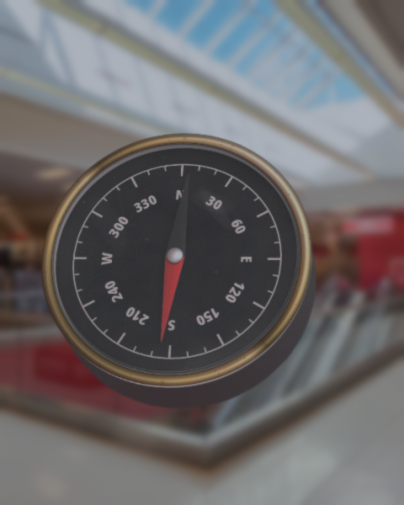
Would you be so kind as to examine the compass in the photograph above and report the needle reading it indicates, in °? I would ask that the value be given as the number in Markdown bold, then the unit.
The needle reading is **185** °
